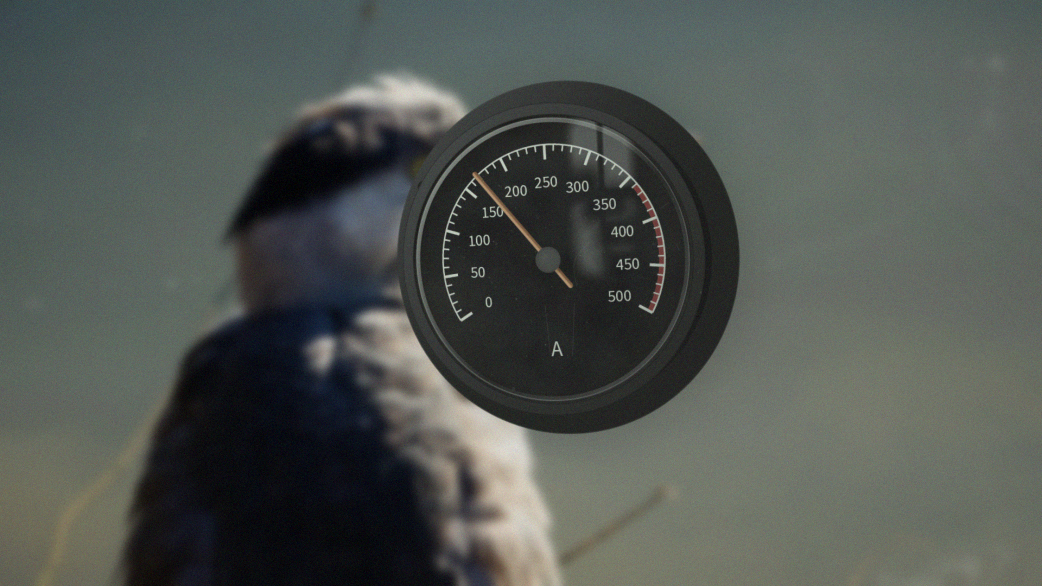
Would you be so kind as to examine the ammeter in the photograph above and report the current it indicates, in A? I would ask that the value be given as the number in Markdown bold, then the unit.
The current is **170** A
